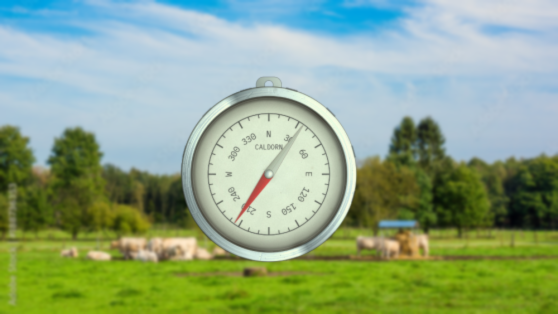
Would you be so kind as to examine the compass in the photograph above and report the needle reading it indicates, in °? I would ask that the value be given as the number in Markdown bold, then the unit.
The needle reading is **215** °
